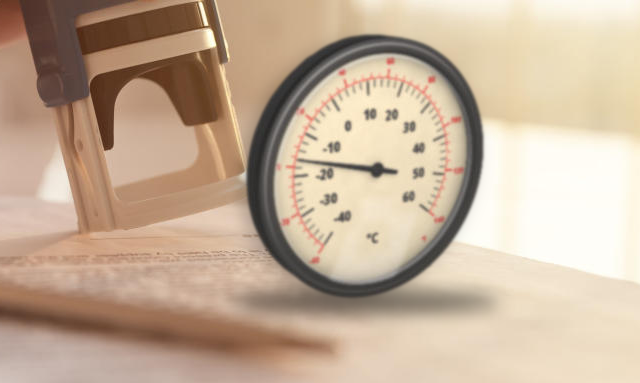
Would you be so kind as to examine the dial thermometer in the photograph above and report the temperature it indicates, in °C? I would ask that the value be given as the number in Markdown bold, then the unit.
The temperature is **-16** °C
